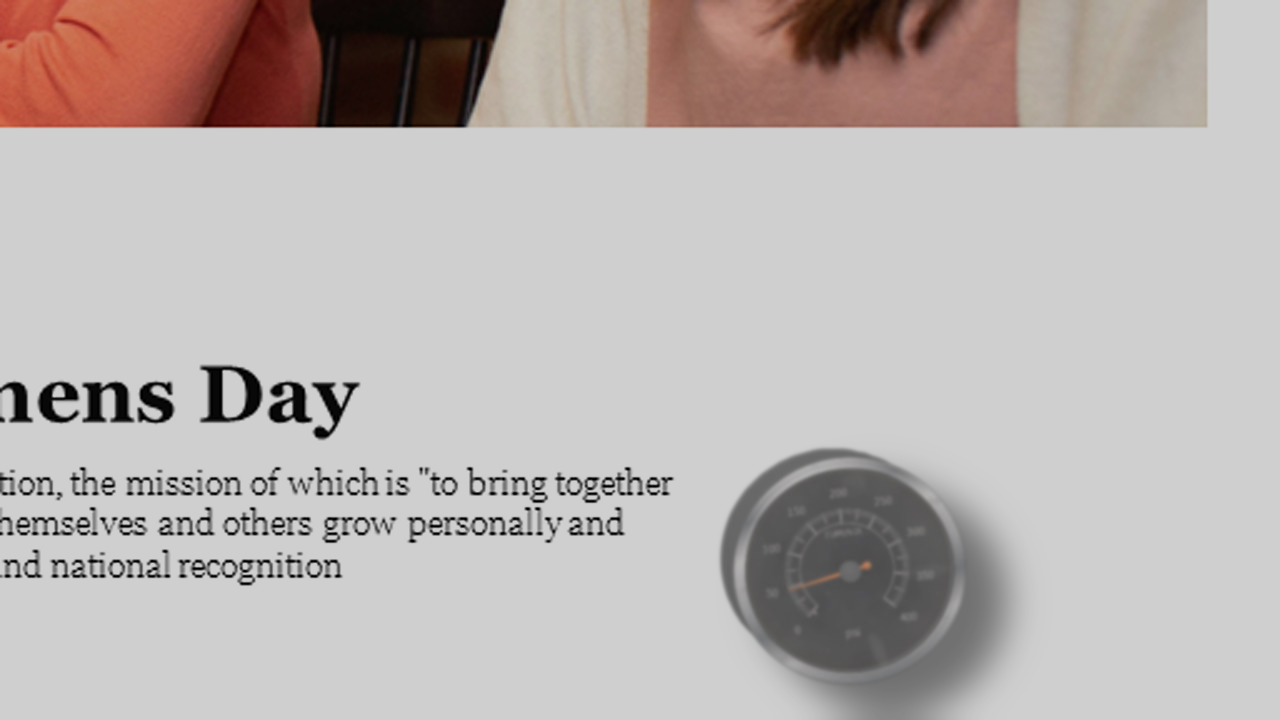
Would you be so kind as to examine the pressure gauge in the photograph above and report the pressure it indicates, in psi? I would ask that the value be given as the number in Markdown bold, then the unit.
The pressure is **50** psi
